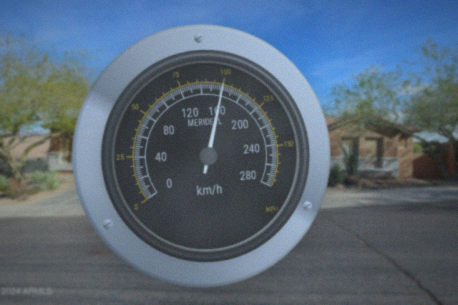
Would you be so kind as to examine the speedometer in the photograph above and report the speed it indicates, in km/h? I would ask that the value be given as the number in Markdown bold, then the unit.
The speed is **160** km/h
